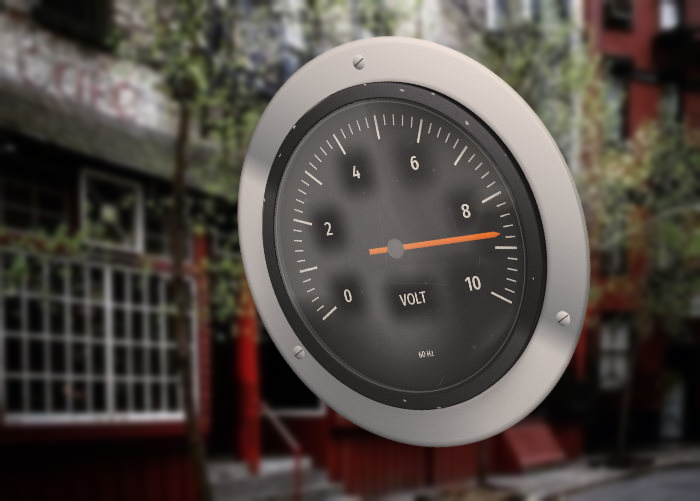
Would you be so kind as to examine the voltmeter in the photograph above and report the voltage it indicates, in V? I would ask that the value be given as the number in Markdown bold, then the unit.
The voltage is **8.7** V
